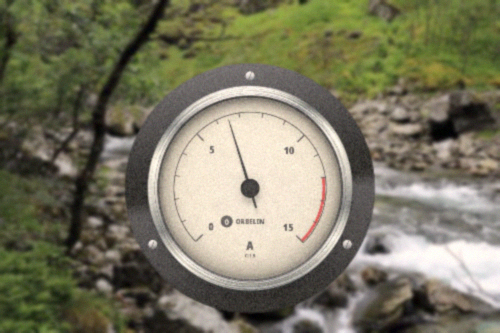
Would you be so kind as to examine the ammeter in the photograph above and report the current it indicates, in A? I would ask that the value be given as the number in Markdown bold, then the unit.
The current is **6.5** A
